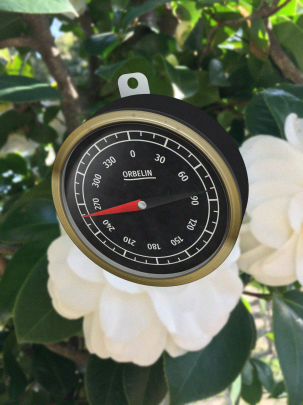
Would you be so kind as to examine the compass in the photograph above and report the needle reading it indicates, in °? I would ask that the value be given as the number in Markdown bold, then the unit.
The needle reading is **260** °
